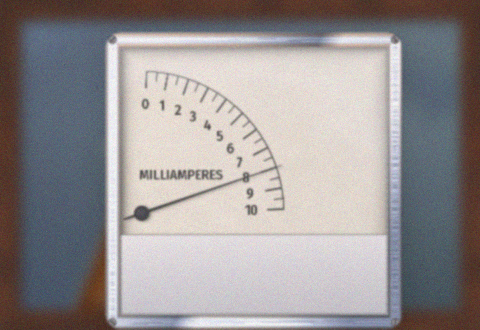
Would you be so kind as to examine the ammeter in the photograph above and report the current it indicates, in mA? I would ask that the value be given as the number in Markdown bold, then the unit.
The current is **8** mA
